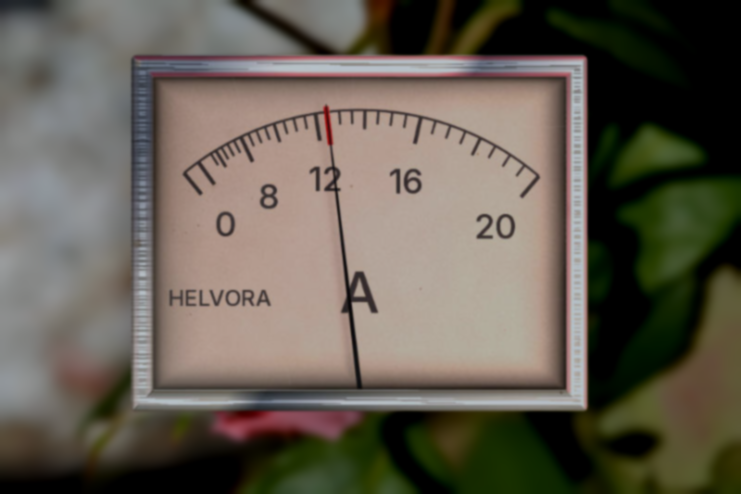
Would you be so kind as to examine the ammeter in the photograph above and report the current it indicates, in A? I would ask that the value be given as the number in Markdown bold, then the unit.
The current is **12.5** A
